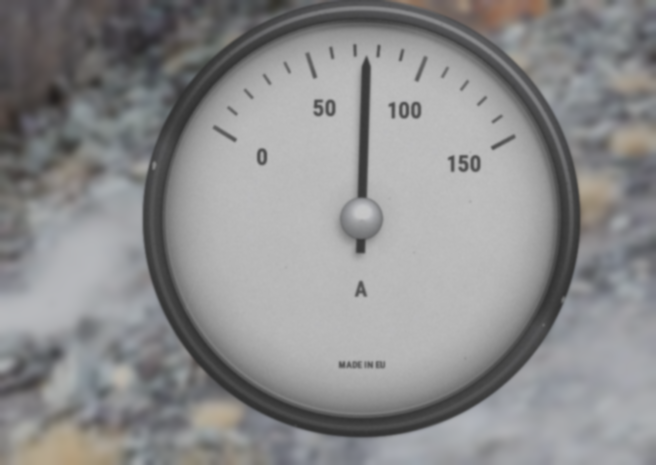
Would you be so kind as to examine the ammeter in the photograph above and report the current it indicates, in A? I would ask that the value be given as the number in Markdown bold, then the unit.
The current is **75** A
